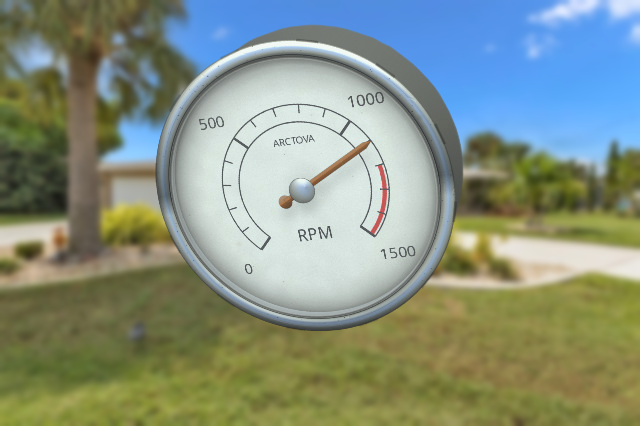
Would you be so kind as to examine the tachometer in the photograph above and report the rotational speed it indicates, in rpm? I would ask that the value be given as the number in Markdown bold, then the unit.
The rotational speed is **1100** rpm
